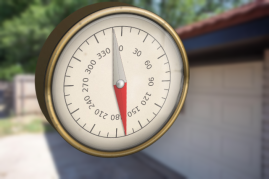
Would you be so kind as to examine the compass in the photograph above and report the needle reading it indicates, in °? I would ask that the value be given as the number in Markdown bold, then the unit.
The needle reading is **170** °
